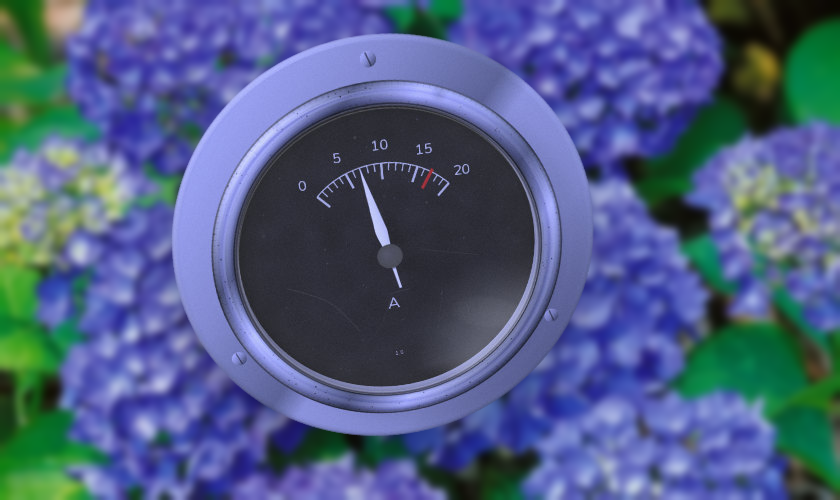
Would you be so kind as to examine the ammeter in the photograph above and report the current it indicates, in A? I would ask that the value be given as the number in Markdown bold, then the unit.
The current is **7** A
